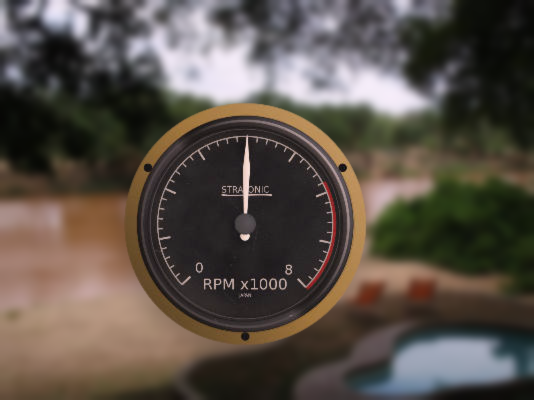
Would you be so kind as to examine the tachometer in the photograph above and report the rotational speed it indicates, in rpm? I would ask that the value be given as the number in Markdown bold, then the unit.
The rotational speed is **4000** rpm
